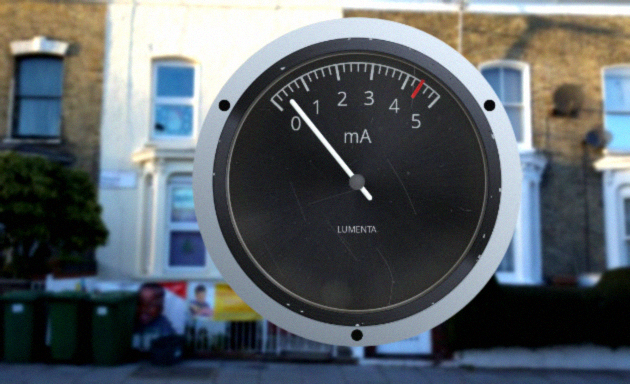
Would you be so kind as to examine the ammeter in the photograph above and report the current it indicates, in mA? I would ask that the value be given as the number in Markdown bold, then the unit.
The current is **0.4** mA
